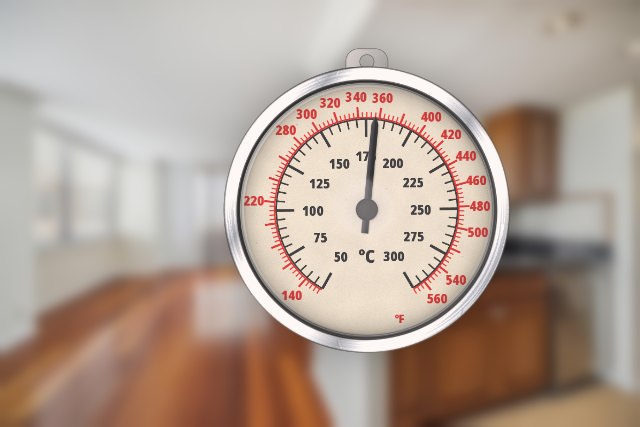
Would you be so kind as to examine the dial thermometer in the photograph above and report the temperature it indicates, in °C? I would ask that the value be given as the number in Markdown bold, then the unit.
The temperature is **180** °C
